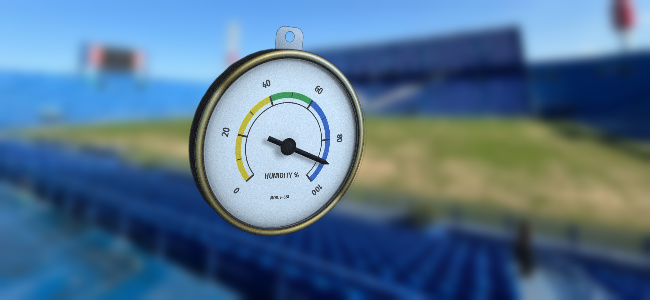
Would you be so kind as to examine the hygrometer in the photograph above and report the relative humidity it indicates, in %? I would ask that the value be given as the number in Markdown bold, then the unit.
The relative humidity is **90** %
